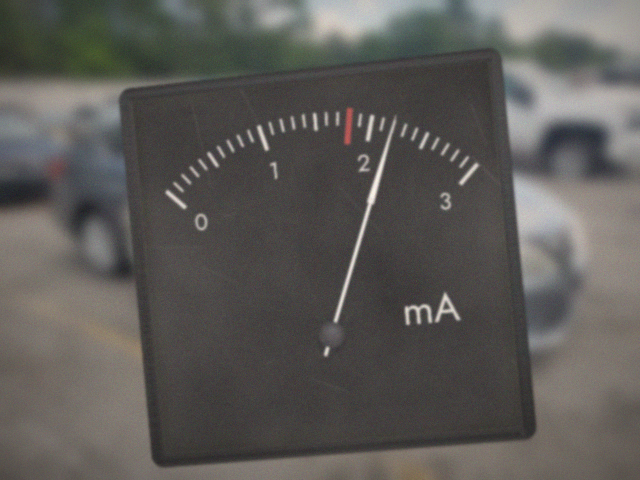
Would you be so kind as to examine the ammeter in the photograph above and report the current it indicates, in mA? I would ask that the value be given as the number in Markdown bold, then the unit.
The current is **2.2** mA
